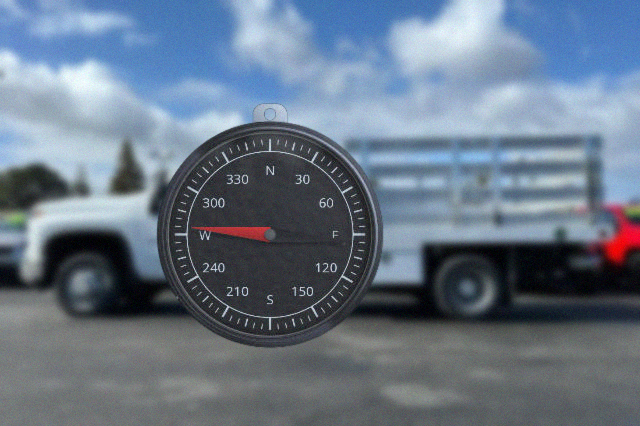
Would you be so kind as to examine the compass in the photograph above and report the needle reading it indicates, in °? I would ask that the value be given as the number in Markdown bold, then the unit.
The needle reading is **275** °
